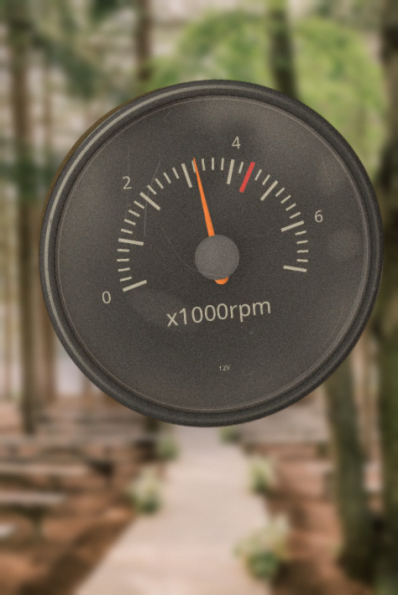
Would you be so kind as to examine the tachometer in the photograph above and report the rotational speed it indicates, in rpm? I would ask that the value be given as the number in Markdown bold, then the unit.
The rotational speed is **3200** rpm
